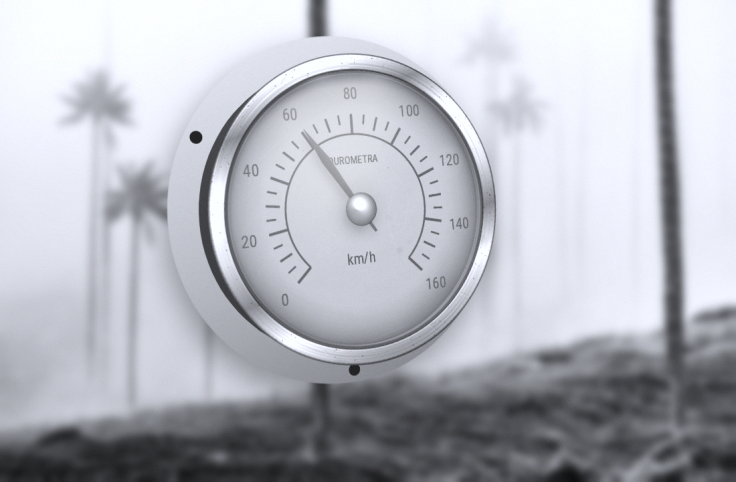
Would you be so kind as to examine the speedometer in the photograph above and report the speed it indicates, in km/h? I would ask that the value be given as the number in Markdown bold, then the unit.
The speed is **60** km/h
